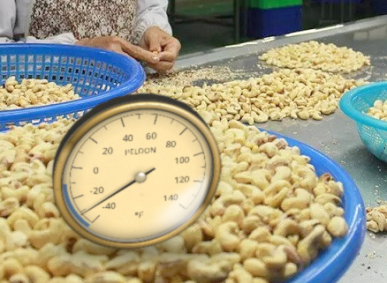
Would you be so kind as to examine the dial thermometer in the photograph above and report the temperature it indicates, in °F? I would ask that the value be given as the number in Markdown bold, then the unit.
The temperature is **-30** °F
